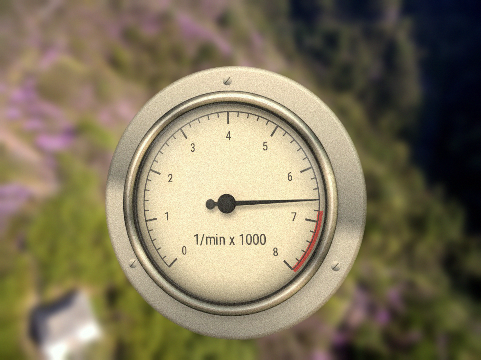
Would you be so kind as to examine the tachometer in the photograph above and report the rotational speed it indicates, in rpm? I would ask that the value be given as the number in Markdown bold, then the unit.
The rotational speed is **6600** rpm
